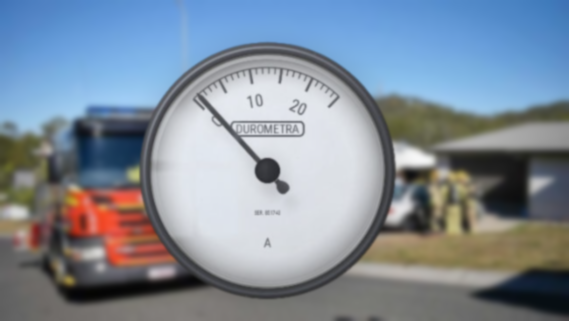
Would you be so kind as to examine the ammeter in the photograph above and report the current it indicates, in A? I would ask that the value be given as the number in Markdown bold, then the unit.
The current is **1** A
